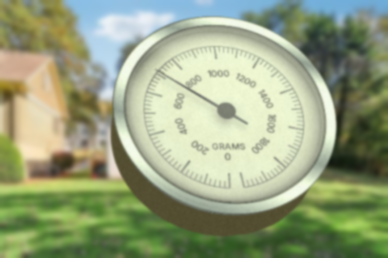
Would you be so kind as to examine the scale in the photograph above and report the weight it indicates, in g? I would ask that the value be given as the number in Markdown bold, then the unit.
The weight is **700** g
